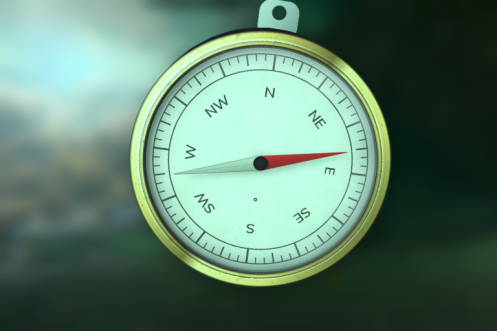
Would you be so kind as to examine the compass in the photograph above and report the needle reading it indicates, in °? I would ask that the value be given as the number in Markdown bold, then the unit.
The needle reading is **75** °
